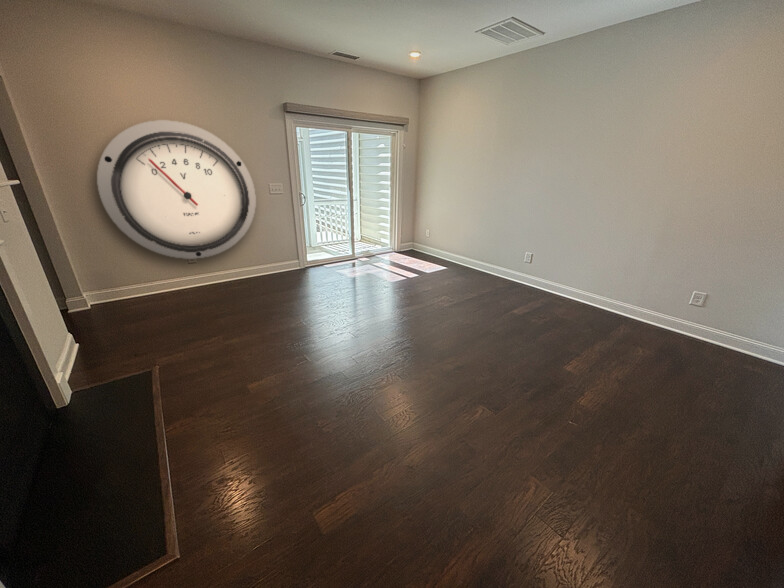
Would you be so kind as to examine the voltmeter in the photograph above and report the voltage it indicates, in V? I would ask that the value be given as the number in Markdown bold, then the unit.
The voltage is **1** V
